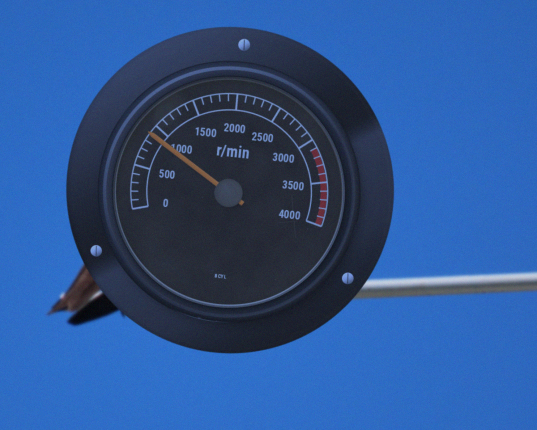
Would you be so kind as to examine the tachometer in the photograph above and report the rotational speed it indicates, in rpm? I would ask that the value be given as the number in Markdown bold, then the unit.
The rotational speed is **900** rpm
